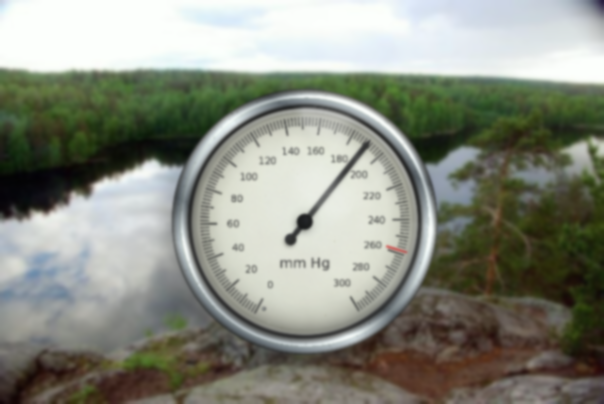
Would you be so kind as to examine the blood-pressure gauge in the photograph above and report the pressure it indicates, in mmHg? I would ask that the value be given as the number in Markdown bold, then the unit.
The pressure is **190** mmHg
